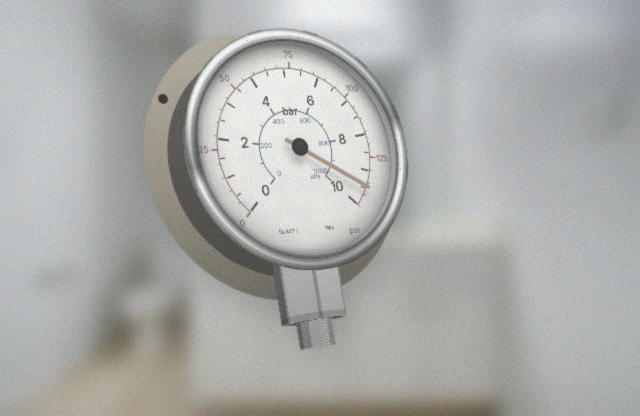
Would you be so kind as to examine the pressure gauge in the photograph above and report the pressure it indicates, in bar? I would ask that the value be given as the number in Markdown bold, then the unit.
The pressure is **9.5** bar
